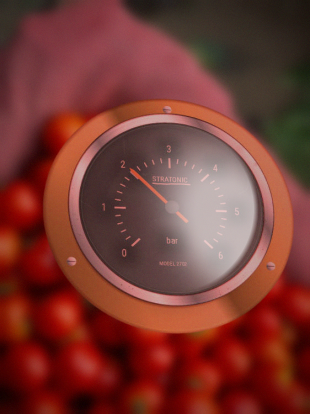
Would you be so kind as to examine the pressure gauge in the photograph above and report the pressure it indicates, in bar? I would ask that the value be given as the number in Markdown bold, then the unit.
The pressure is **2** bar
